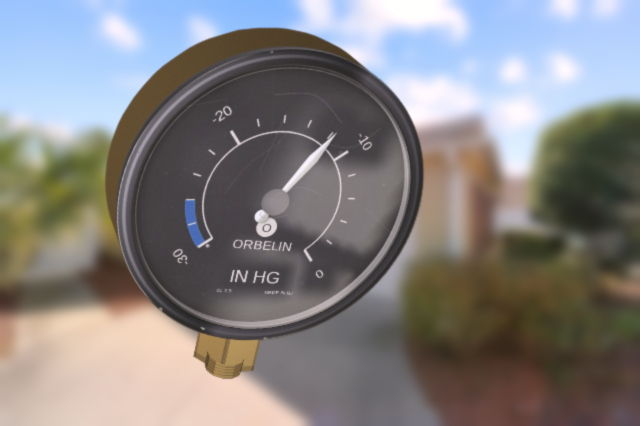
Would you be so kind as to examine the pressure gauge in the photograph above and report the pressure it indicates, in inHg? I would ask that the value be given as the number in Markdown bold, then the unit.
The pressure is **-12** inHg
